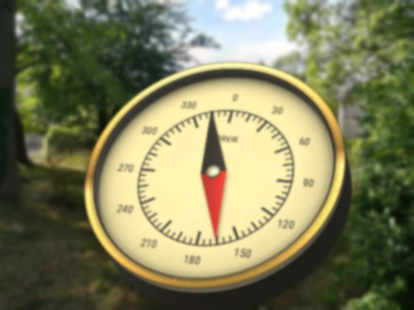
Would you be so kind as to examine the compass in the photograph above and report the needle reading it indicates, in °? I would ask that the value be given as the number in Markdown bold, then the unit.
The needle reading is **165** °
